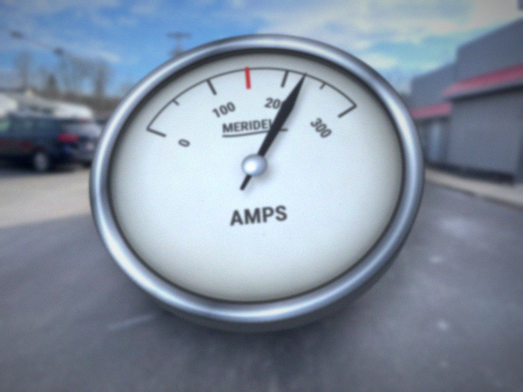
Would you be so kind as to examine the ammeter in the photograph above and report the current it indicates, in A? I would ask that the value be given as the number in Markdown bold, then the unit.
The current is **225** A
